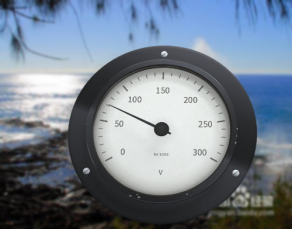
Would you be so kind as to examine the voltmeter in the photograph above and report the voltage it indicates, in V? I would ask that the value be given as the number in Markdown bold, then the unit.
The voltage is **70** V
